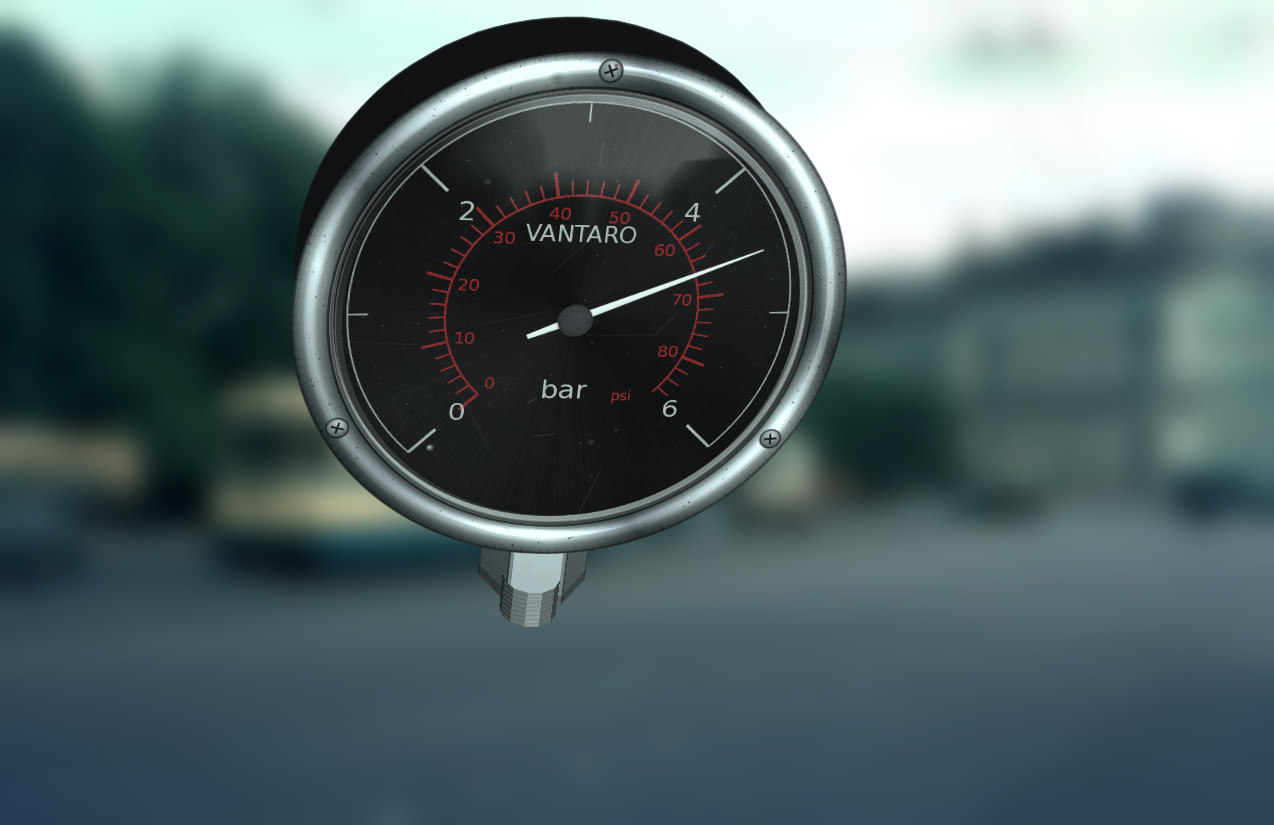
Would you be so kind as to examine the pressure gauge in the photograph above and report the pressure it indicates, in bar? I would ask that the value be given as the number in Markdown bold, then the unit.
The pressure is **4.5** bar
